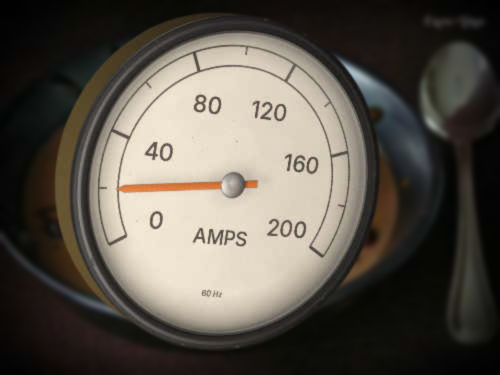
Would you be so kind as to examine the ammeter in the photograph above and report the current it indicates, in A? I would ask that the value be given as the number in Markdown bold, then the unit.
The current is **20** A
